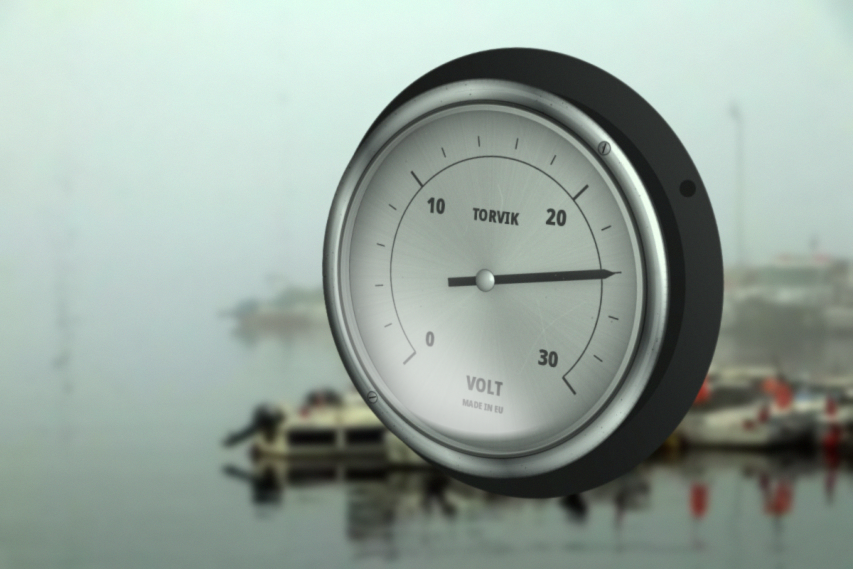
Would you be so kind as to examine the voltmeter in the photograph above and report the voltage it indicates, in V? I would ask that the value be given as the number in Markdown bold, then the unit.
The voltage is **24** V
